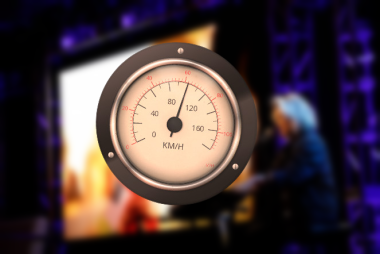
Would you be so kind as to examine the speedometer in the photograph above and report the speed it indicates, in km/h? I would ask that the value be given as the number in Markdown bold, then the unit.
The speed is **100** km/h
